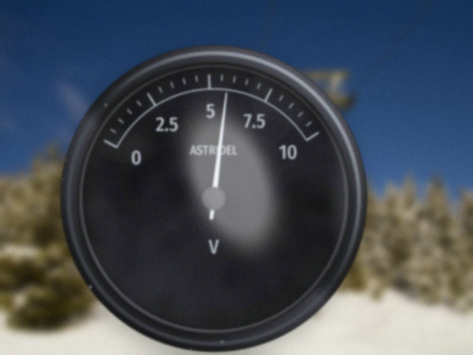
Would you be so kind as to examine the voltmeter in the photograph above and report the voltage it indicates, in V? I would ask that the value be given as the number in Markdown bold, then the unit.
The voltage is **5.75** V
